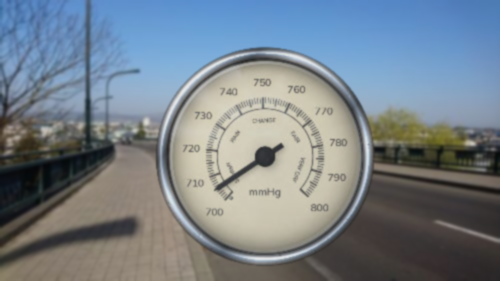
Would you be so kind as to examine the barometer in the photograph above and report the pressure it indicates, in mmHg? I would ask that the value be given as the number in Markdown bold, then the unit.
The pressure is **705** mmHg
